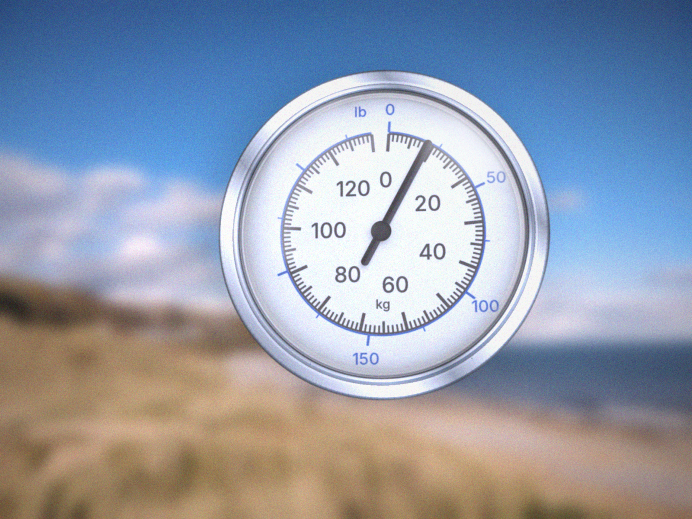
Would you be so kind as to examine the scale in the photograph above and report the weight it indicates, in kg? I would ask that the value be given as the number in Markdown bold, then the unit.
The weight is **9** kg
